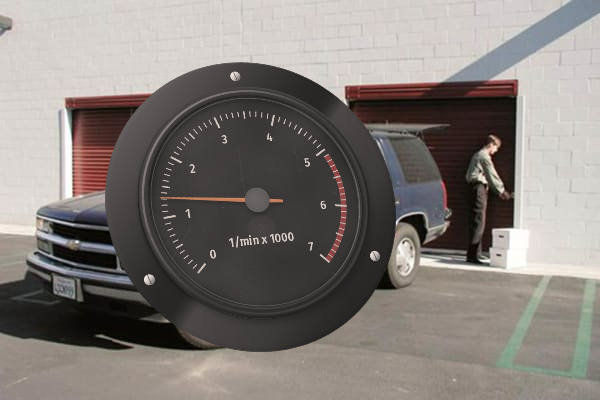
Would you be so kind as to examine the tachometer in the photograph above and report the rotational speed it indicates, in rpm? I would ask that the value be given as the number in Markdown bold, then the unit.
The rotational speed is **1300** rpm
